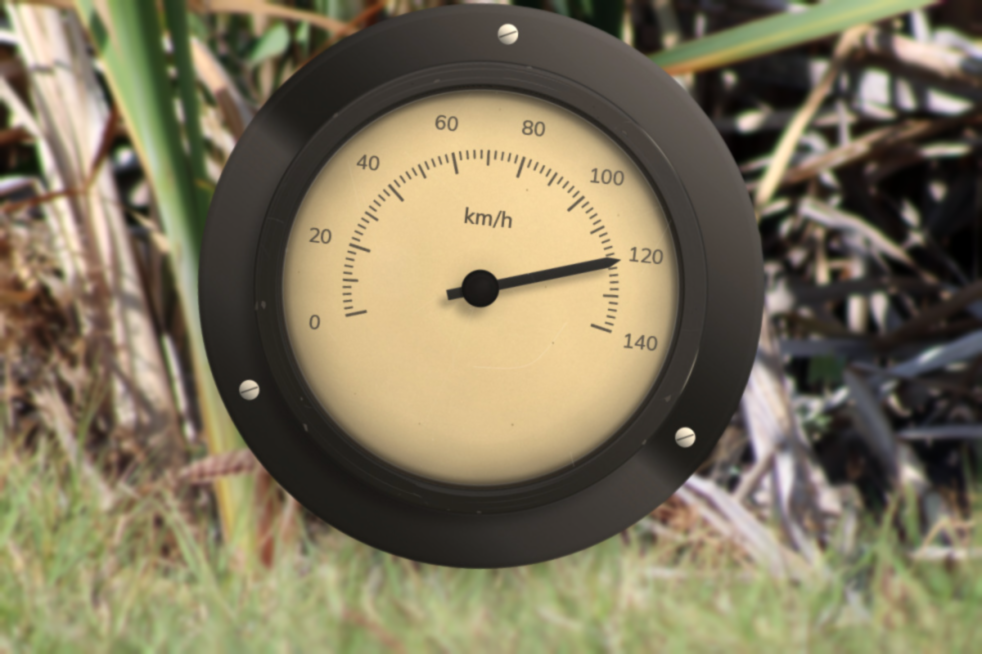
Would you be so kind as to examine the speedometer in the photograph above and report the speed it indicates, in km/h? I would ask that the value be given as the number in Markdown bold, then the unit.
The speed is **120** km/h
